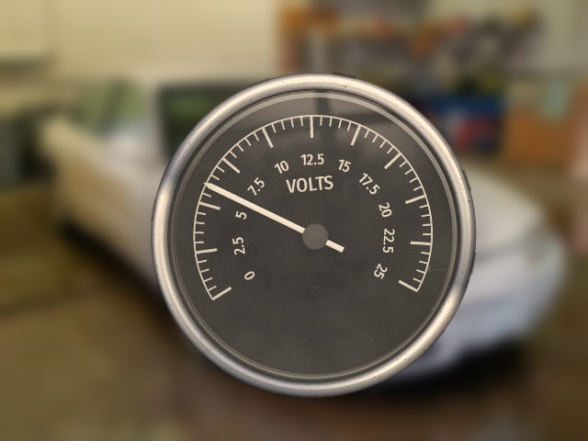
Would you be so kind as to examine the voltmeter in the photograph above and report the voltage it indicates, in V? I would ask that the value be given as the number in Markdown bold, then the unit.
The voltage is **6** V
